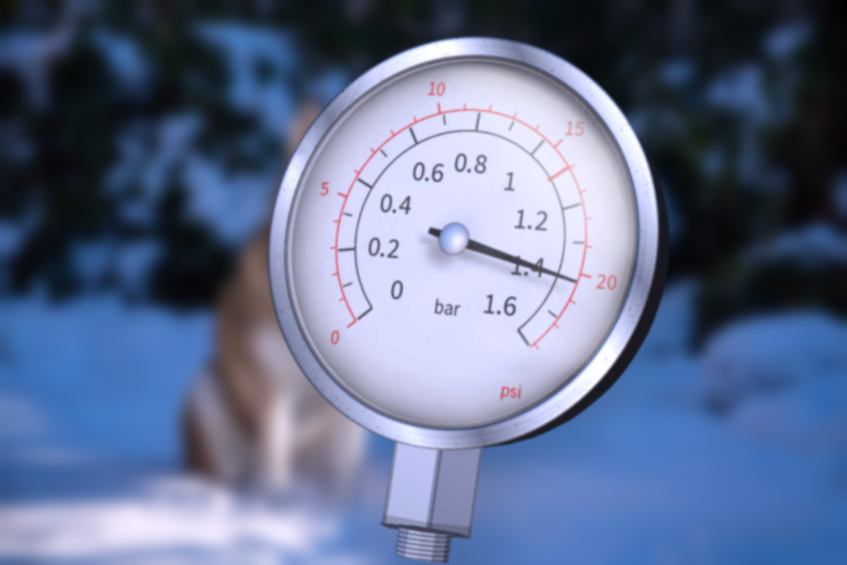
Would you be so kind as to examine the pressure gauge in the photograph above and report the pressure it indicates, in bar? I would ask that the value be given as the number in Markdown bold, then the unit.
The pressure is **1.4** bar
